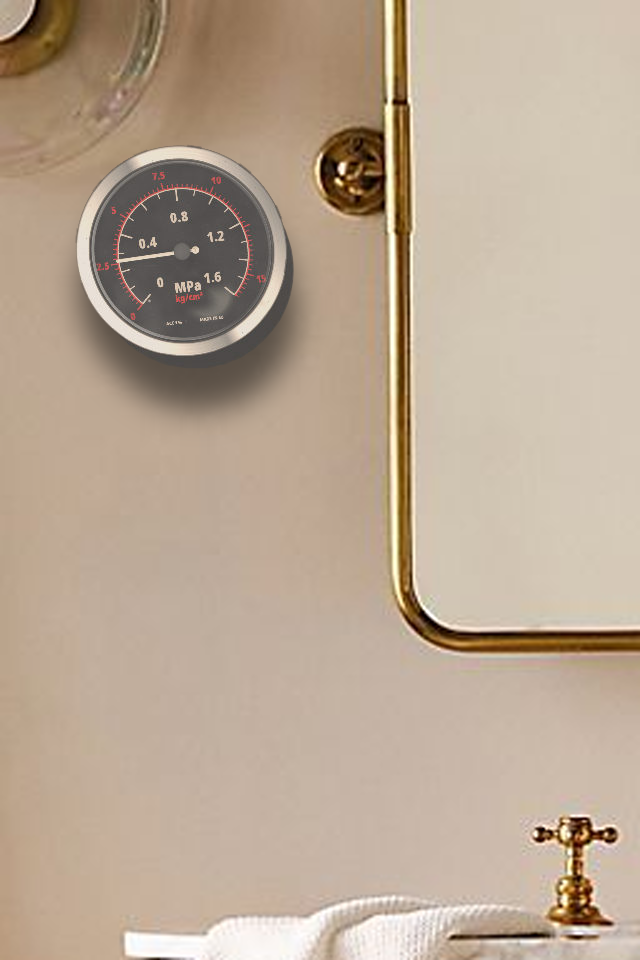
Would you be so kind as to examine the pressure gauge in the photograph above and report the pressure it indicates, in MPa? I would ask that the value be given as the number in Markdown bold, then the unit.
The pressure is **0.25** MPa
